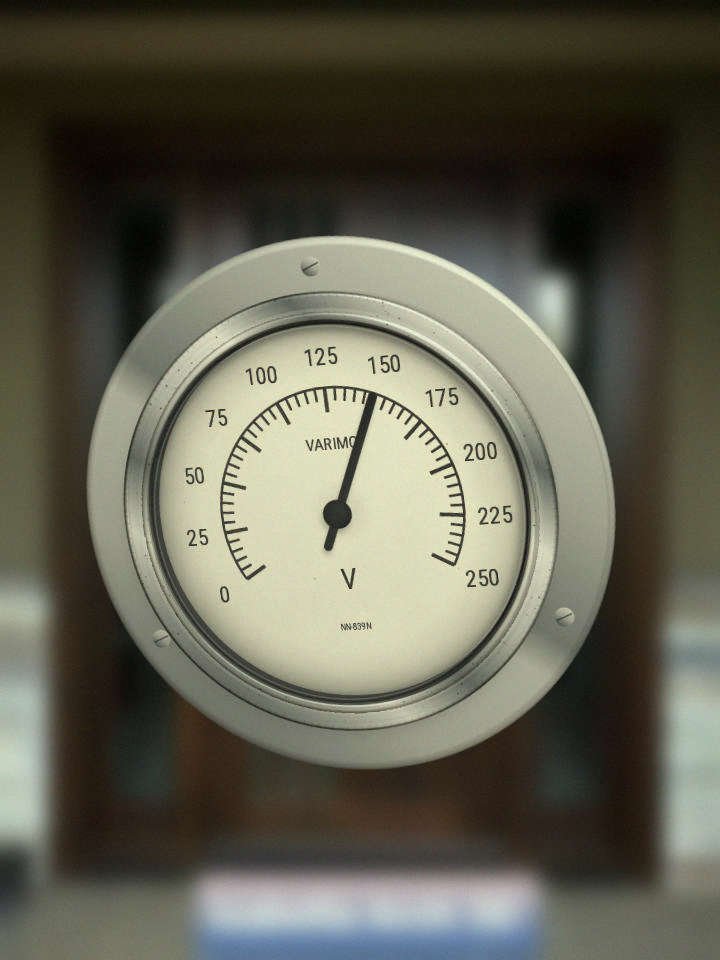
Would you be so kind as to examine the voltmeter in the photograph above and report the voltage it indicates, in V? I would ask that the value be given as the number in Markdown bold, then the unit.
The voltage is **150** V
